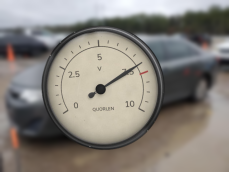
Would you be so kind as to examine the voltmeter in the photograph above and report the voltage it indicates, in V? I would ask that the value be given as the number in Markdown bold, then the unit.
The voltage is **7.5** V
